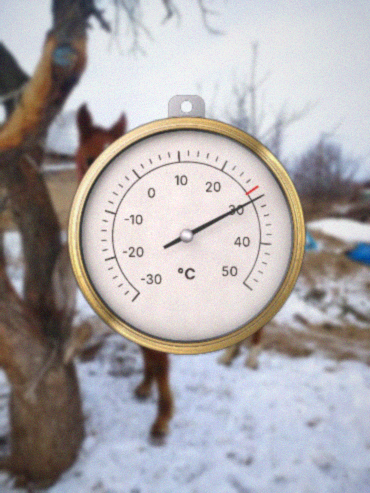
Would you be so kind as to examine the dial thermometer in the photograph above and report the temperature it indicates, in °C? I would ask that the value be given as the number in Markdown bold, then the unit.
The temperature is **30** °C
